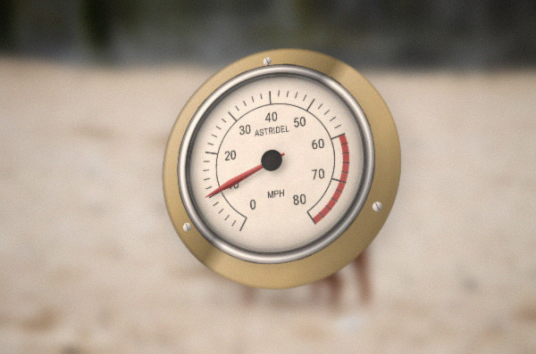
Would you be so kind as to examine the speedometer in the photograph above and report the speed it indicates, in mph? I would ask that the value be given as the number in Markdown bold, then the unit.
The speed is **10** mph
